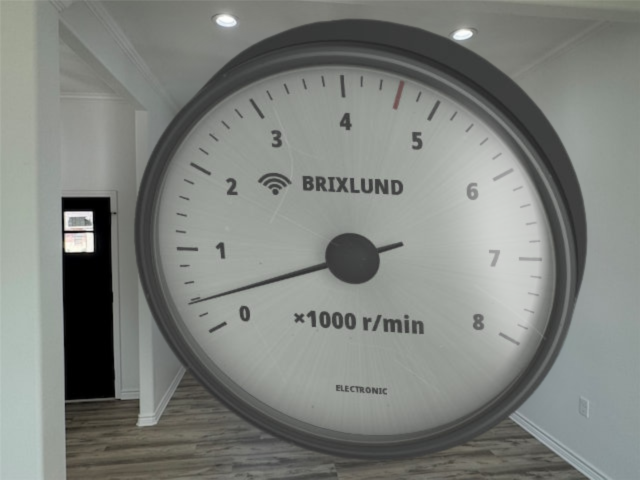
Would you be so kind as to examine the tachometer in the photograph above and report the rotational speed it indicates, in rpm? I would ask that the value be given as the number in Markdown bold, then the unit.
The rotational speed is **400** rpm
